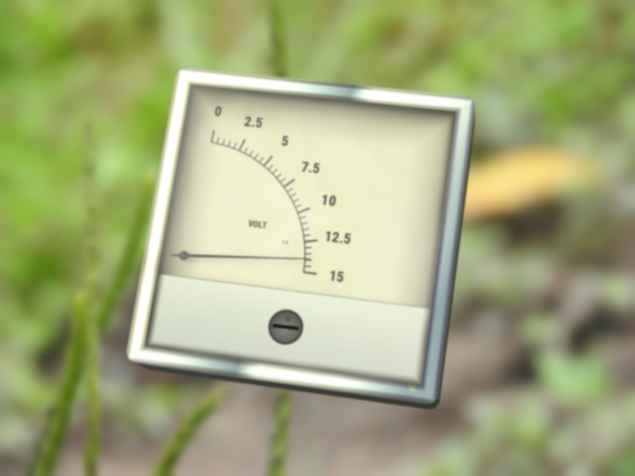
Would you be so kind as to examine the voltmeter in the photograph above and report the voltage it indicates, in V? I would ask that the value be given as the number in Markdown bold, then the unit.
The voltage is **14** V
